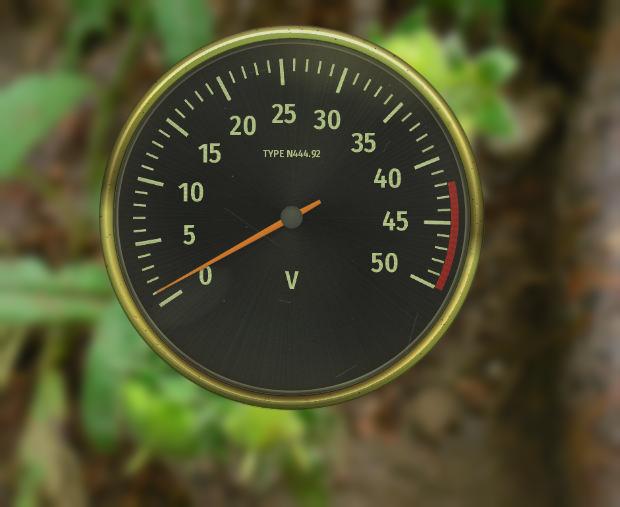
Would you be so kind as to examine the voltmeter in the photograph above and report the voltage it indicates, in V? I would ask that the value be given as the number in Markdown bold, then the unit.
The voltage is **1** V
